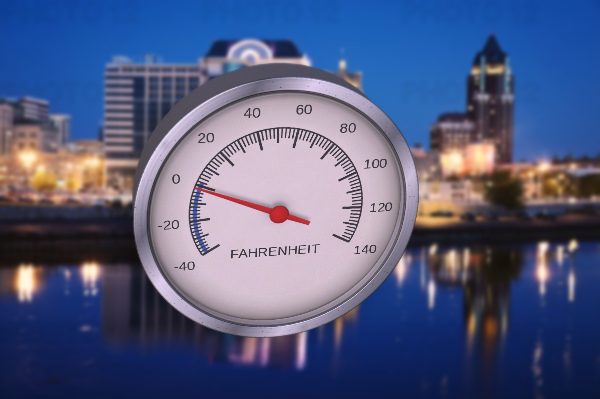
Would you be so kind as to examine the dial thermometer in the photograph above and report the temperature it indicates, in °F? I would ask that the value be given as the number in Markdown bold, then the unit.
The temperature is **0** °F
